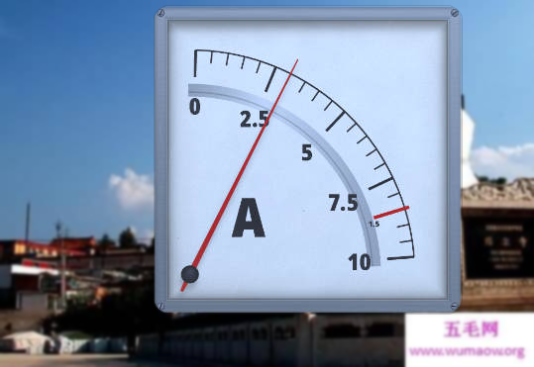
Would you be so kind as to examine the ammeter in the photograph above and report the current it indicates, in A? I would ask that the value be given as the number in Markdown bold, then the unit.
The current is **3** A
